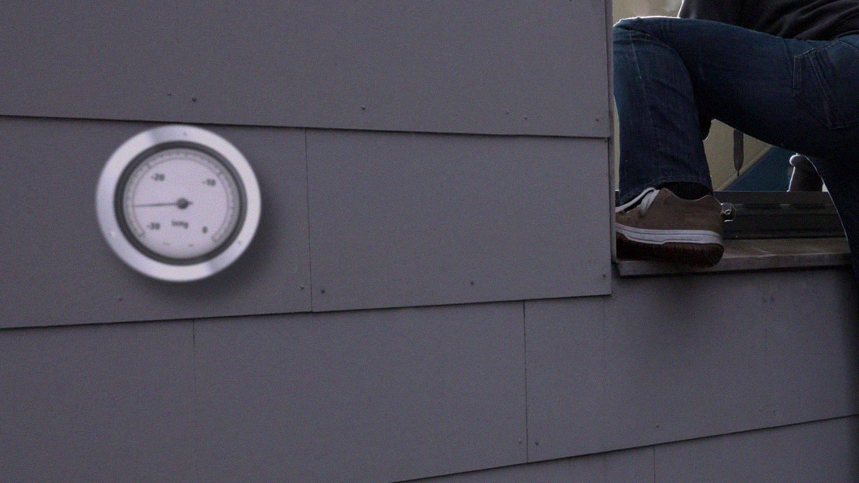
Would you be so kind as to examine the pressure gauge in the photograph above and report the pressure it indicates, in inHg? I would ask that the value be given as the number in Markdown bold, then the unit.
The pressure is **-26** inHg
